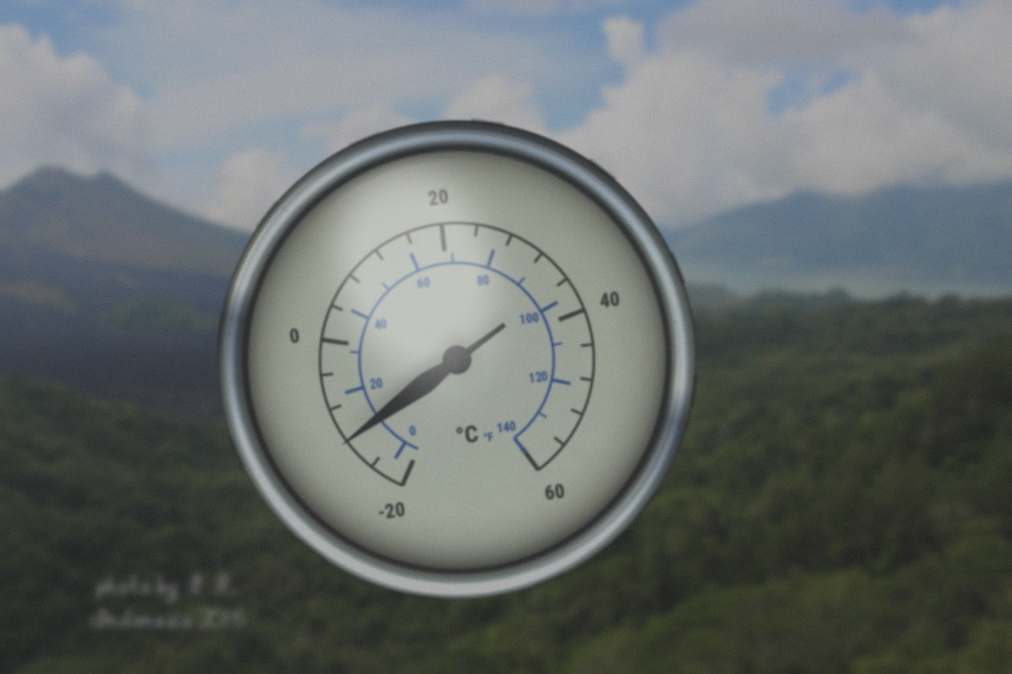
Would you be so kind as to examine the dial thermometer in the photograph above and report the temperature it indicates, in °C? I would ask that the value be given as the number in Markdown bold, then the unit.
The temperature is **-12** °C
